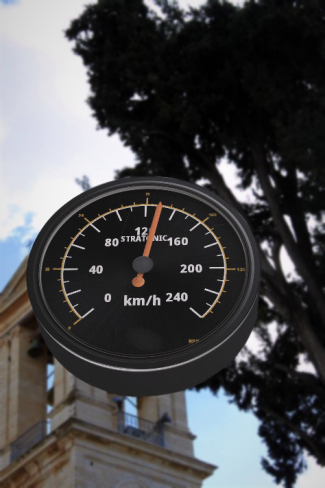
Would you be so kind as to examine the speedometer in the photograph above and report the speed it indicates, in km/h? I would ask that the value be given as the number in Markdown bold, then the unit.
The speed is **130** km/h
